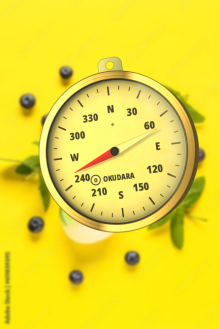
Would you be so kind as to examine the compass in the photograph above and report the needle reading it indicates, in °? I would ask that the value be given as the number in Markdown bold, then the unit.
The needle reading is **250** °
